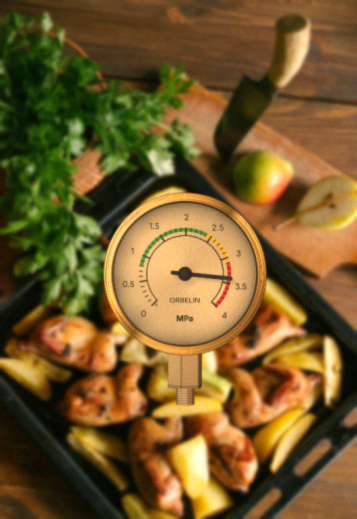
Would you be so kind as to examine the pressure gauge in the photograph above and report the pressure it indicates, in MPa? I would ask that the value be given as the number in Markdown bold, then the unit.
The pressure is **3.4** MPa
